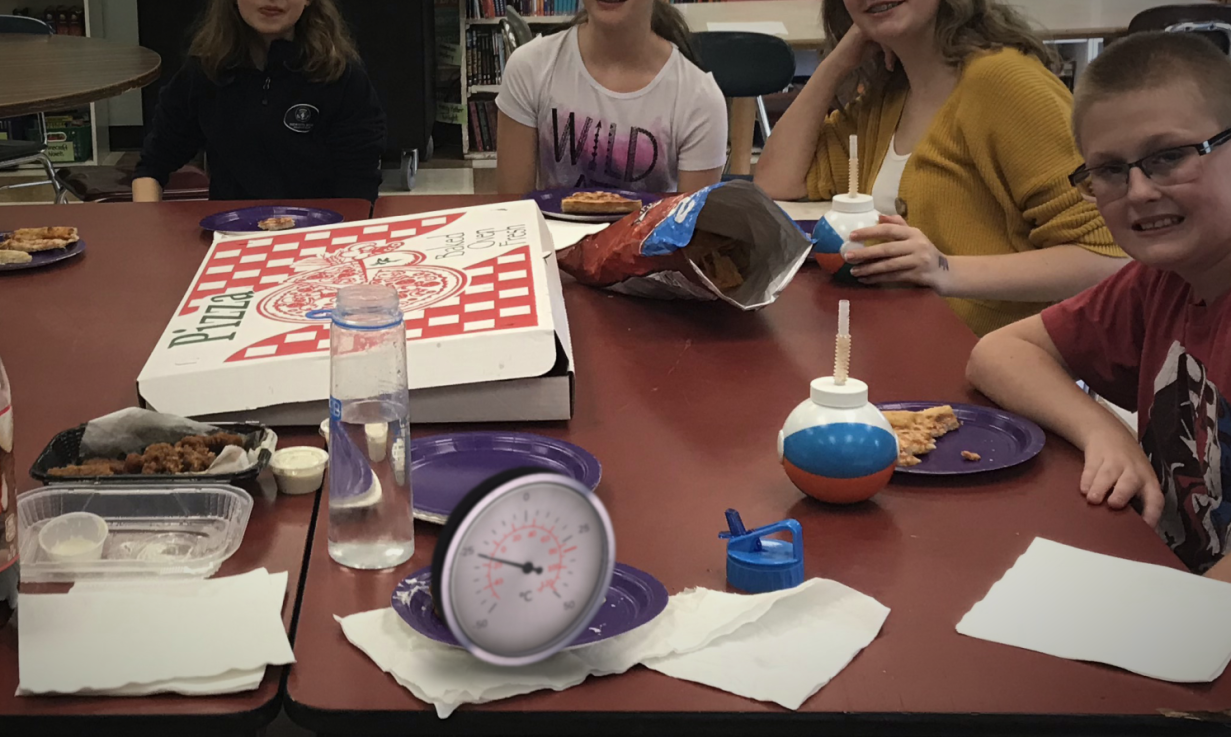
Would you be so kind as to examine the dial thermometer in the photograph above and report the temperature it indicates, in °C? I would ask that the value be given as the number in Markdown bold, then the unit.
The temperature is **-25** °C
